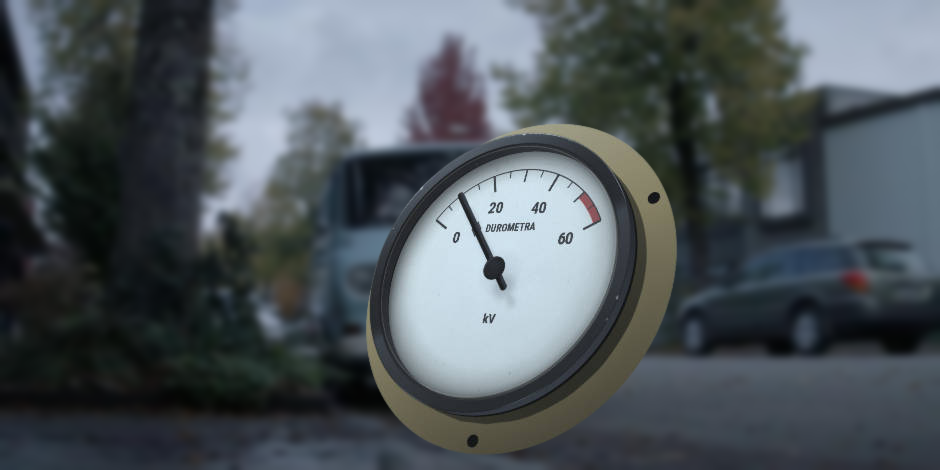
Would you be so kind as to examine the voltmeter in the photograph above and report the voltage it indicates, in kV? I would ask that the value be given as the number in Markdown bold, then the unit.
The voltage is **10** kV
